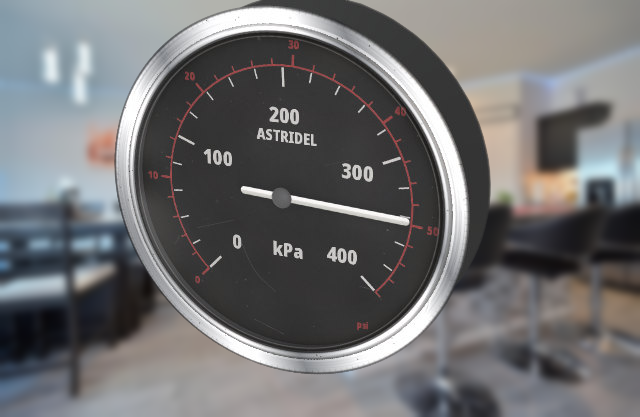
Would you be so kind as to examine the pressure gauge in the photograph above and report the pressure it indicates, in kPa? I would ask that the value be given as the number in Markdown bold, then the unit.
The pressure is **340** kPa
